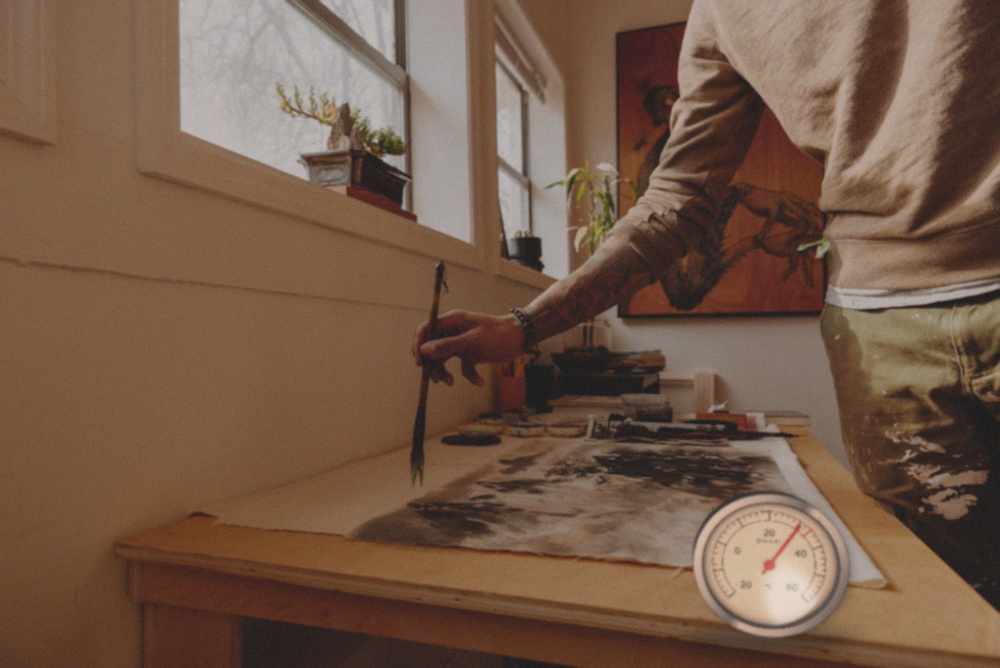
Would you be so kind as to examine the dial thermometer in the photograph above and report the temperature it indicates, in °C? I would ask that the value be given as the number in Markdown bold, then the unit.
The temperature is **30** °C
